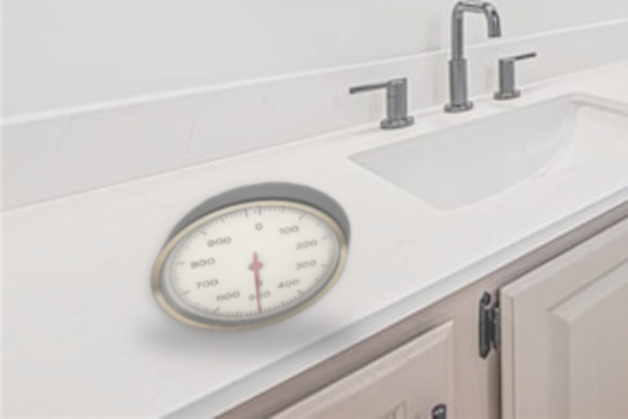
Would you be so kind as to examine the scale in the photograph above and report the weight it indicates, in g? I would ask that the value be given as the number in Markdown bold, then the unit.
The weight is **500** g
